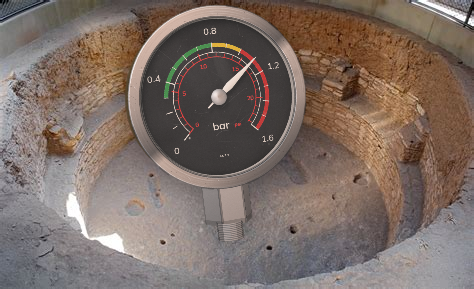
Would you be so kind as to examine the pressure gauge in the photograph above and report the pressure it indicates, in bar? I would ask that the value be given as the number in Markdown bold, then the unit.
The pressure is **1.1** bar
